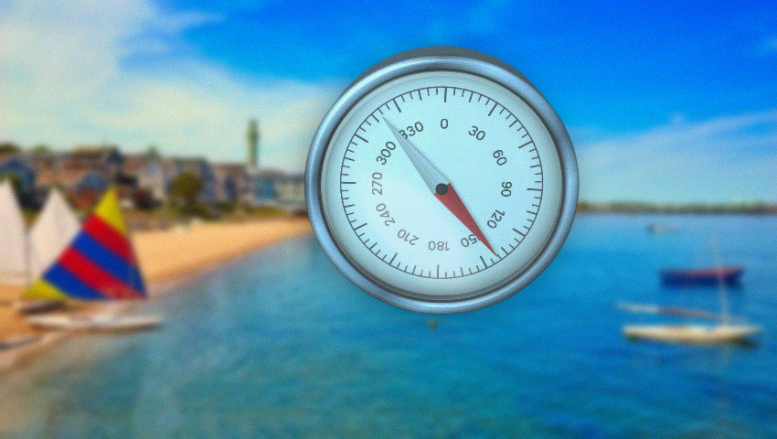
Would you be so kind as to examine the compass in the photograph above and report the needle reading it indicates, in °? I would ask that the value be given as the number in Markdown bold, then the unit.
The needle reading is **140** °
